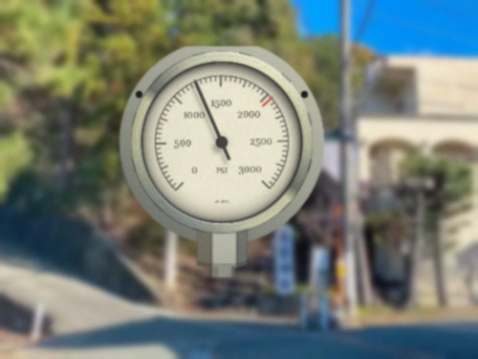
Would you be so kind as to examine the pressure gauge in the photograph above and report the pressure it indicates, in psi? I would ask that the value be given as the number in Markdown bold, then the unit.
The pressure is **1250** psi
